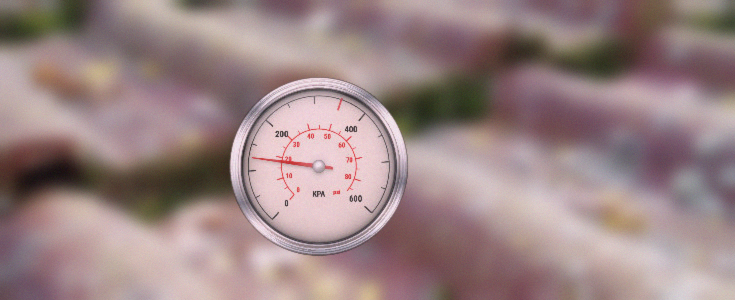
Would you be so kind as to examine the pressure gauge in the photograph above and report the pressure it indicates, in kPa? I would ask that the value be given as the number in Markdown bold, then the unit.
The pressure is **125** kPa
